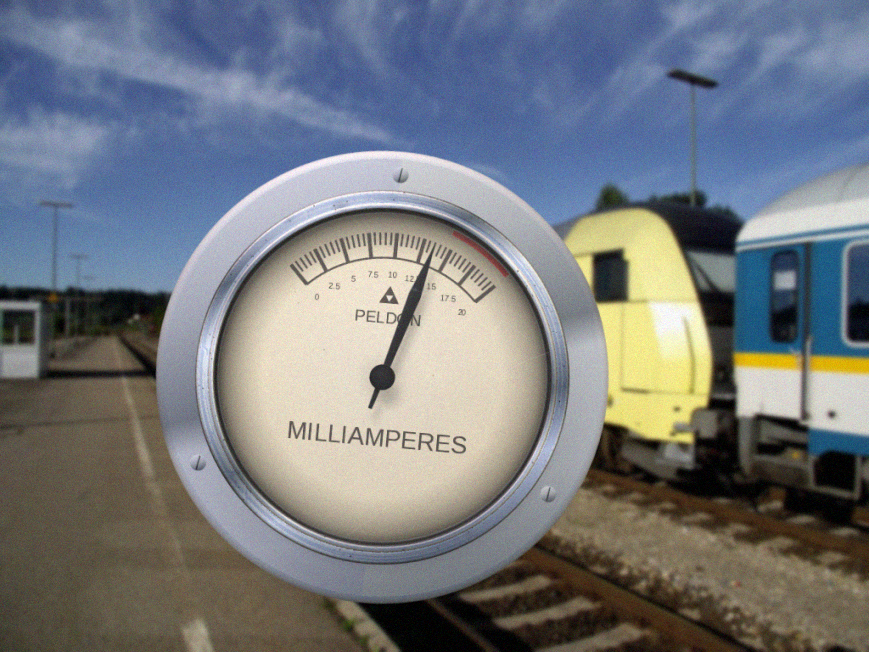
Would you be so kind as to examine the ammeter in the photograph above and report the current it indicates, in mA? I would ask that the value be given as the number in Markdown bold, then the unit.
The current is **13.5** mA
